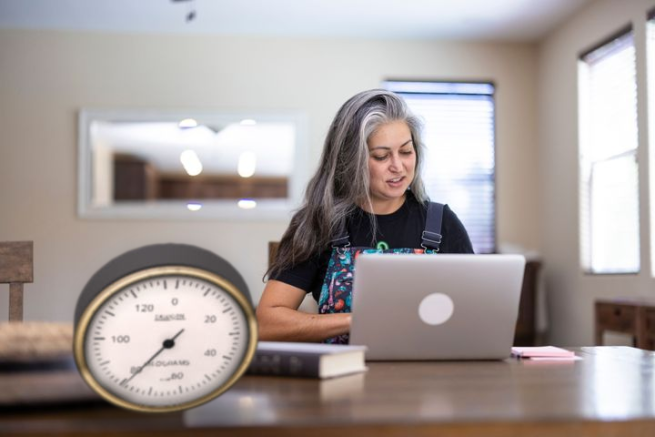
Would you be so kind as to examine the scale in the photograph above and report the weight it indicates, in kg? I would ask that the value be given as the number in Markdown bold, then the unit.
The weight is **80** kg
